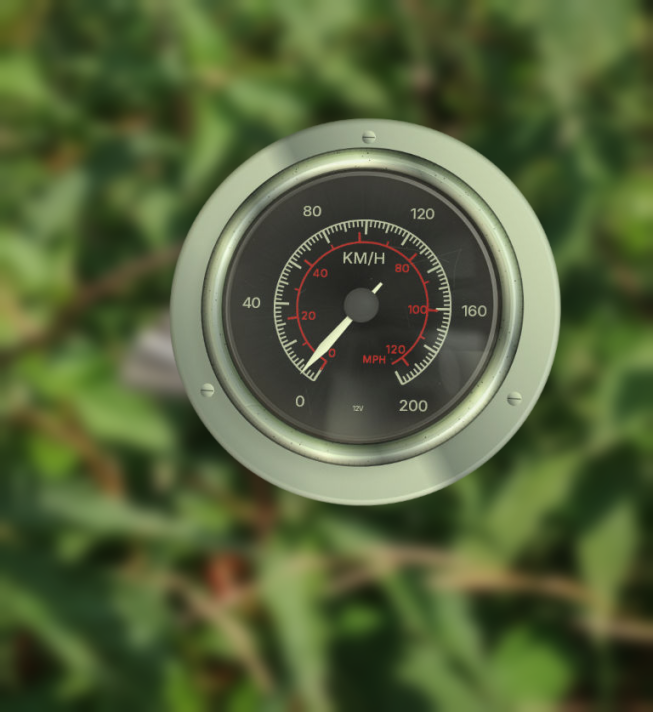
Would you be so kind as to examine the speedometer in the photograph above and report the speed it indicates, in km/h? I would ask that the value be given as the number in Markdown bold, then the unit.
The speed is **6** km/h
